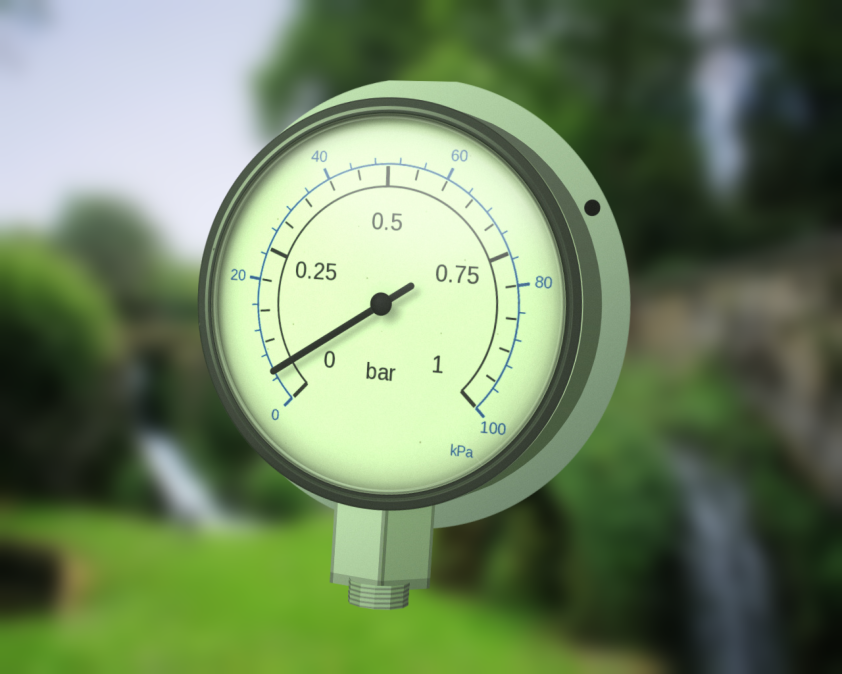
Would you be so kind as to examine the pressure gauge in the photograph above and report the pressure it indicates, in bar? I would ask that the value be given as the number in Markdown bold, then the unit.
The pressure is **0.05** bar
